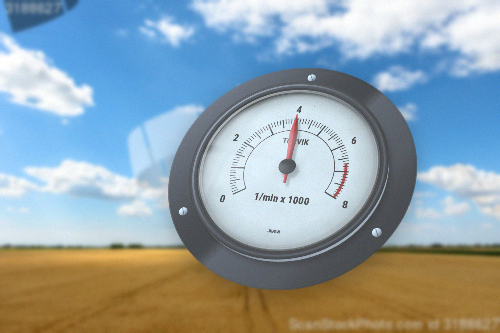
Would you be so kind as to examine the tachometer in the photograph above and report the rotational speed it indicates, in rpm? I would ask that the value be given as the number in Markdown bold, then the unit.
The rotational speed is **4000** rpm
